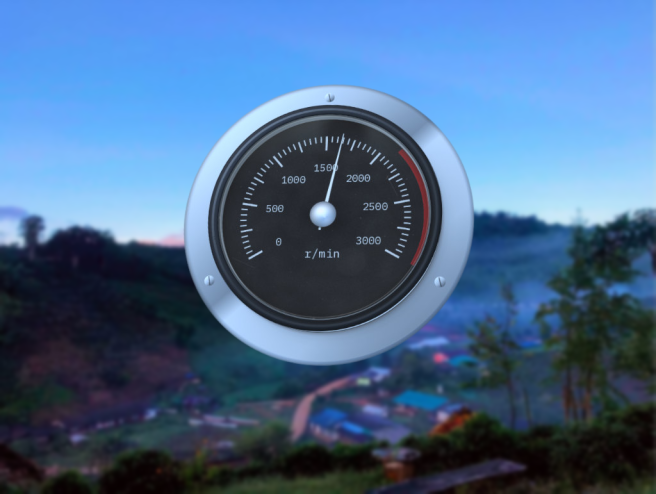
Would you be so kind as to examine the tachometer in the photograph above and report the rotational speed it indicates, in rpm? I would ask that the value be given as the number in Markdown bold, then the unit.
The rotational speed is **1650** rpm
